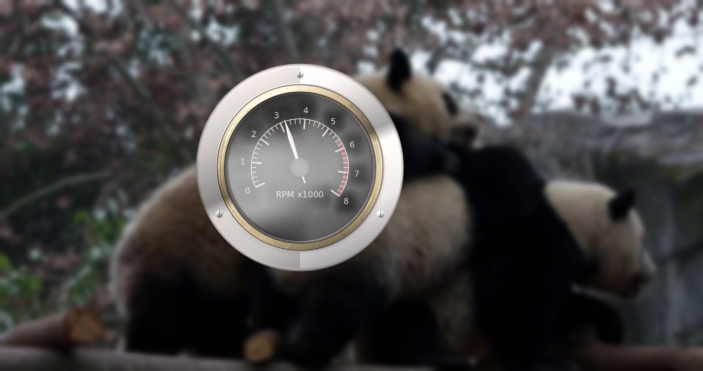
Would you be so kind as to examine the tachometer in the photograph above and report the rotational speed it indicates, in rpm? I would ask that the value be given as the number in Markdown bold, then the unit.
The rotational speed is **3200** rpm
